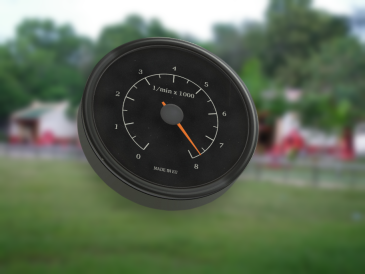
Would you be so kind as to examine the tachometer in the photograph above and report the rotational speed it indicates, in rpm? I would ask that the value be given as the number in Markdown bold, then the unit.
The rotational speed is **7750** rpm
